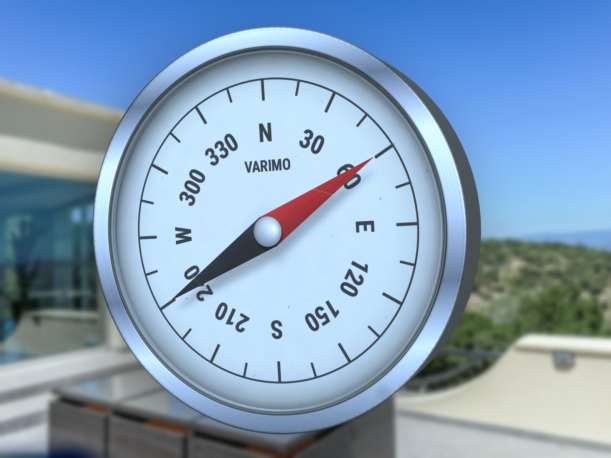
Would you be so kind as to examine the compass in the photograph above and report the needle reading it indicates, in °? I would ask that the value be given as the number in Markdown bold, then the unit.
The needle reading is **60** °
